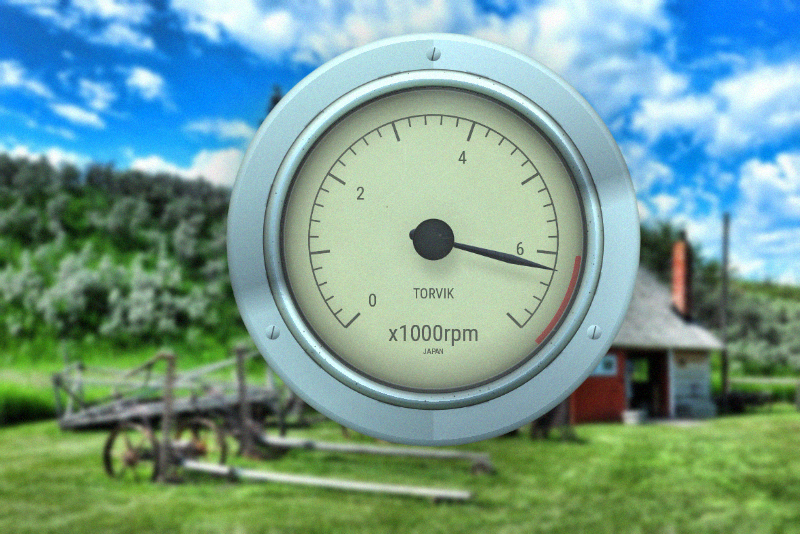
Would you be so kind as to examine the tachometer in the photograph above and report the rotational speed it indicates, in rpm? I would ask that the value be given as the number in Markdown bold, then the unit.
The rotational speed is **6200** rpm
